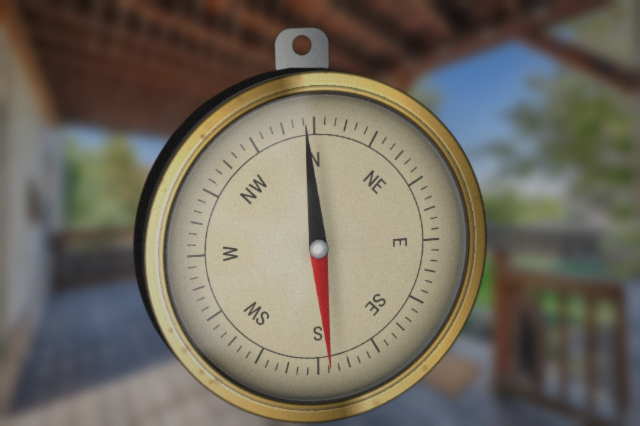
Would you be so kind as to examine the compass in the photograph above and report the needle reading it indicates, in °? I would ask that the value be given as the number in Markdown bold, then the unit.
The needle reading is **175** °
